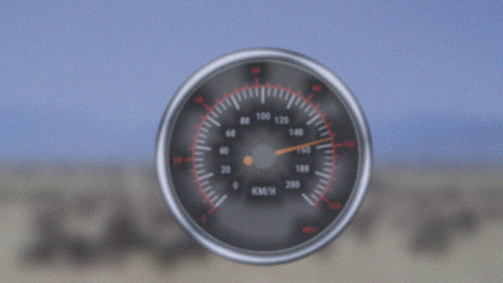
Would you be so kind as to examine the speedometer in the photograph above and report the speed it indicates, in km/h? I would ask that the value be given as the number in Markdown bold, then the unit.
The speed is **156** km/h
